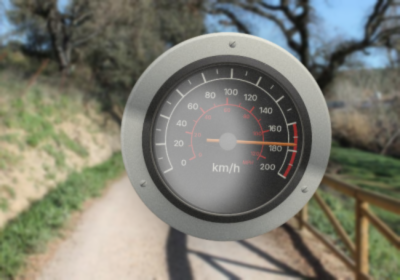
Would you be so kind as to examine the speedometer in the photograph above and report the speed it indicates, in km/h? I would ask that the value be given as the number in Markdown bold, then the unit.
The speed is **175** km/h
